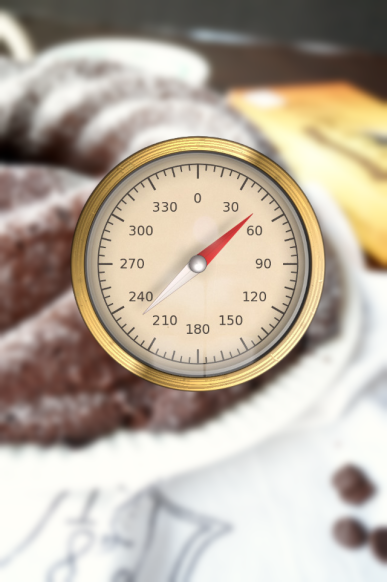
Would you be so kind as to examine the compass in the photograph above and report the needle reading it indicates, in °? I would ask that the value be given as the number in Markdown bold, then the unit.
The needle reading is **47.5** °
